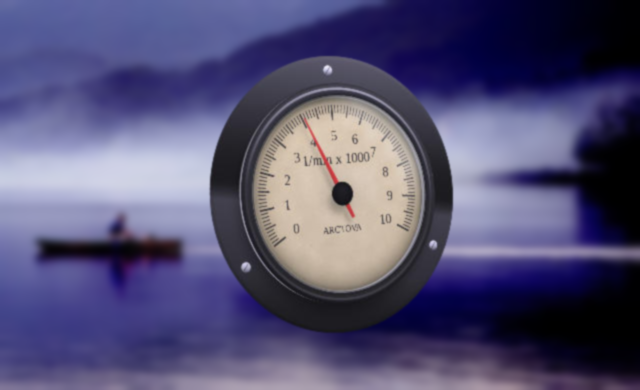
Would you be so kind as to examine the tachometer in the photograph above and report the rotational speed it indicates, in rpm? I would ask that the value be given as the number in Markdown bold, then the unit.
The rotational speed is **4000** rpm
